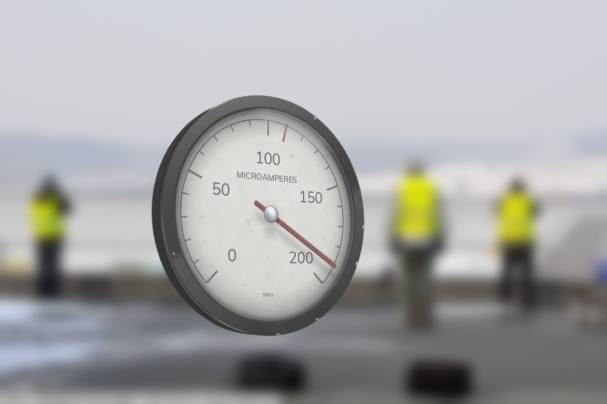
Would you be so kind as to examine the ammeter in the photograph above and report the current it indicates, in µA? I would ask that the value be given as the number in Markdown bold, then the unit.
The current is **190** µA
